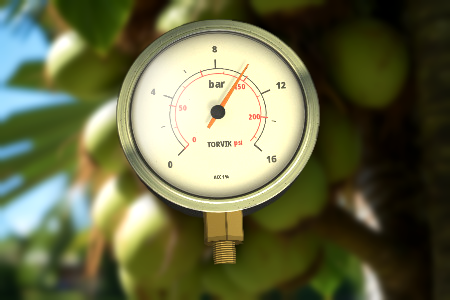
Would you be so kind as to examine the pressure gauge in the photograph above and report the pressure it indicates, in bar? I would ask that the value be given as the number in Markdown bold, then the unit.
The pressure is **10** bar
